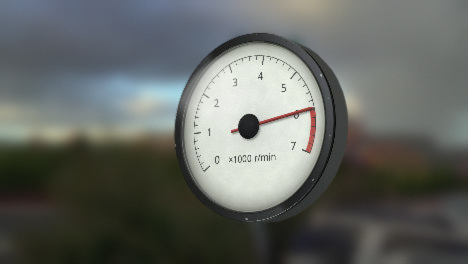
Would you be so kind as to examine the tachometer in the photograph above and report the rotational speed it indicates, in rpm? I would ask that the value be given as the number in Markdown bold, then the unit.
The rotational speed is **6000** rpm
